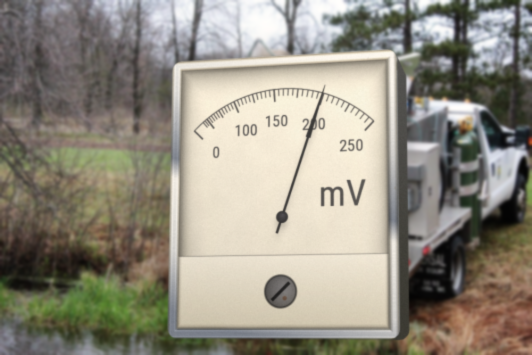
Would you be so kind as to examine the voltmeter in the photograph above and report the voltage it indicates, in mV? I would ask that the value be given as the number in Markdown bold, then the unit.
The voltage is **200** mV
